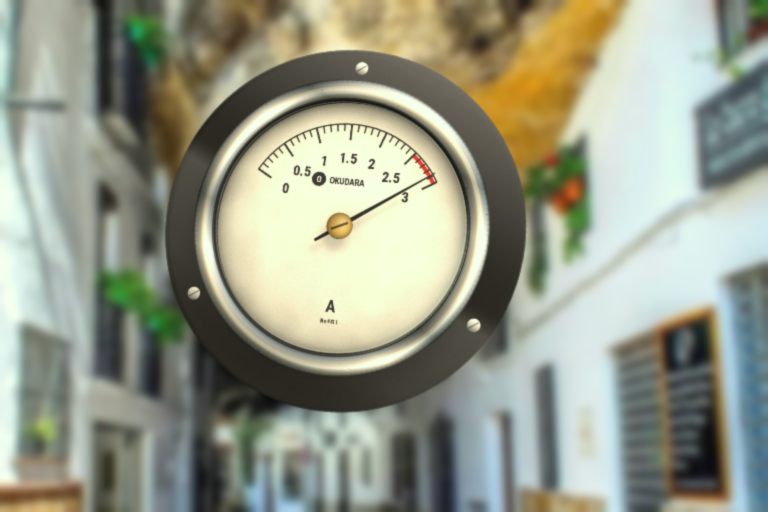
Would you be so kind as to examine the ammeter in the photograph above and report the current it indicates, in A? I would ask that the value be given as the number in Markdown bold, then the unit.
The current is **2.9** A
